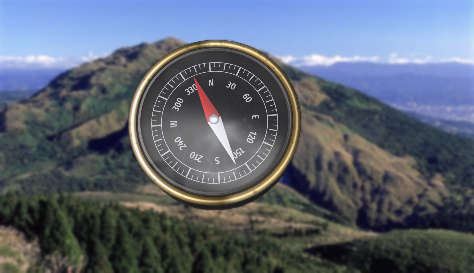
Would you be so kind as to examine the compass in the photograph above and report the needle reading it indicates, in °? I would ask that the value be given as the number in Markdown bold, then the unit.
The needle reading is **340** °
